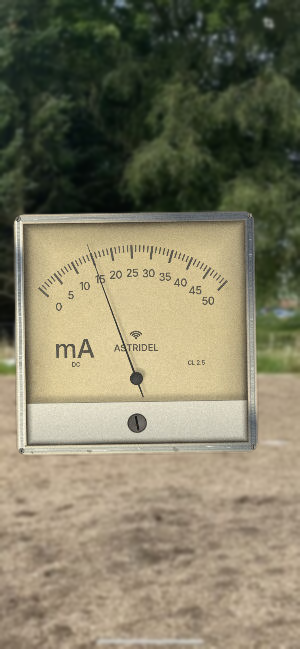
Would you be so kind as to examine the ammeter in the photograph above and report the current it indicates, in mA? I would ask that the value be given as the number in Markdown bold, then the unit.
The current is **15** mA
